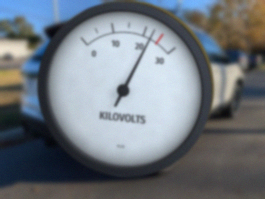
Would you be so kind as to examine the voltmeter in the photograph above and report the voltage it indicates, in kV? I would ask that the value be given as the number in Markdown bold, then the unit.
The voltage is **22.5** kV
